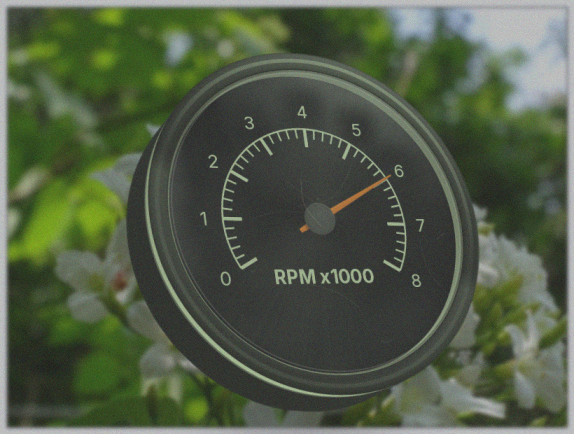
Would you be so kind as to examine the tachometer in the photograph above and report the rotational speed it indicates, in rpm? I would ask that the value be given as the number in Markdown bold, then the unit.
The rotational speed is **6000** rpm
